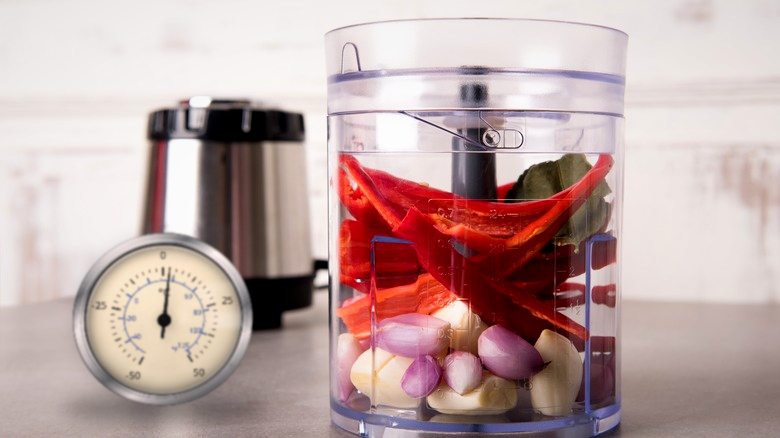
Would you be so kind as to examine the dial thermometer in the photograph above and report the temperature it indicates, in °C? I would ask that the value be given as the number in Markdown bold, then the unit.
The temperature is **2.5** °C
